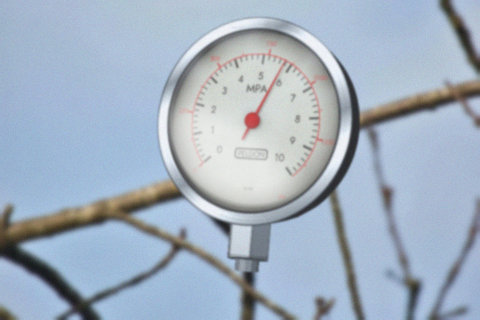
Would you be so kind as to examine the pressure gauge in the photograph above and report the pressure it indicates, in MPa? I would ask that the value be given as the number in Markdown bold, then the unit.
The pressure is **5.8** MPa
